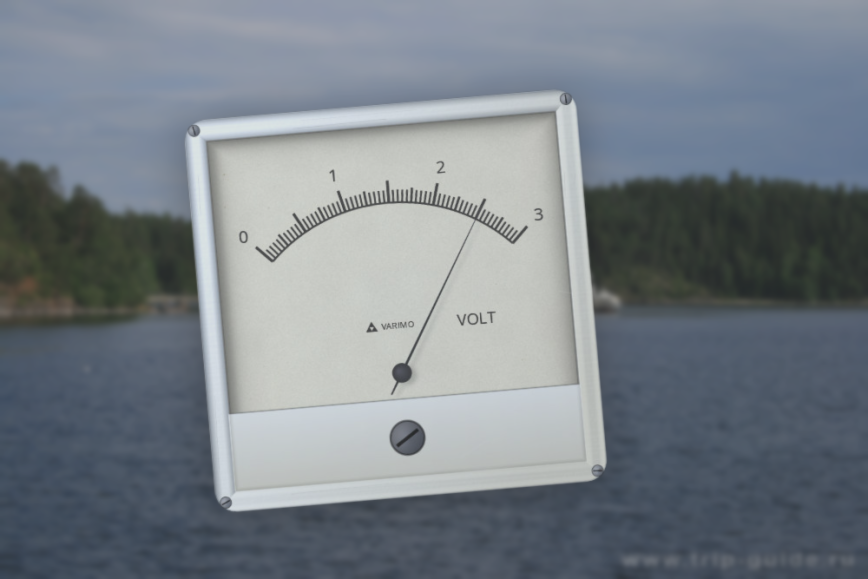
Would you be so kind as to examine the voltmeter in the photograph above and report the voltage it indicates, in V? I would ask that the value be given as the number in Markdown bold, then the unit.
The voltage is **2.5** V
